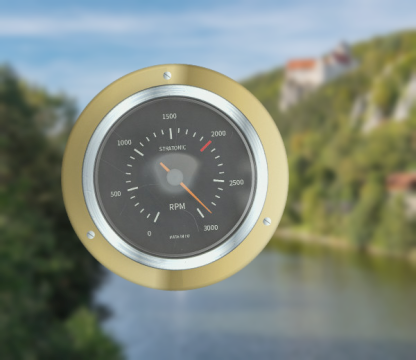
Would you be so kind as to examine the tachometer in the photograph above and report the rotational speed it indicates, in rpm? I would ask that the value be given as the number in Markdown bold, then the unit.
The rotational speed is **2900** rpm
